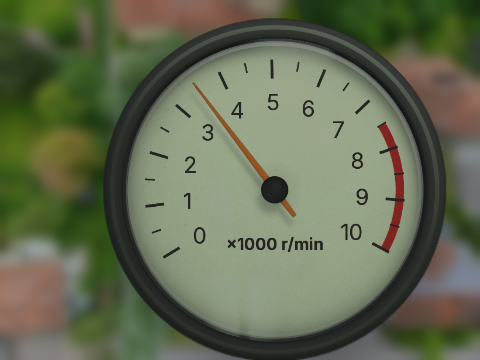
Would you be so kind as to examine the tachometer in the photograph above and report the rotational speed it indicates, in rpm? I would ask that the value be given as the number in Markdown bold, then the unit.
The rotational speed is **3500** rpm
